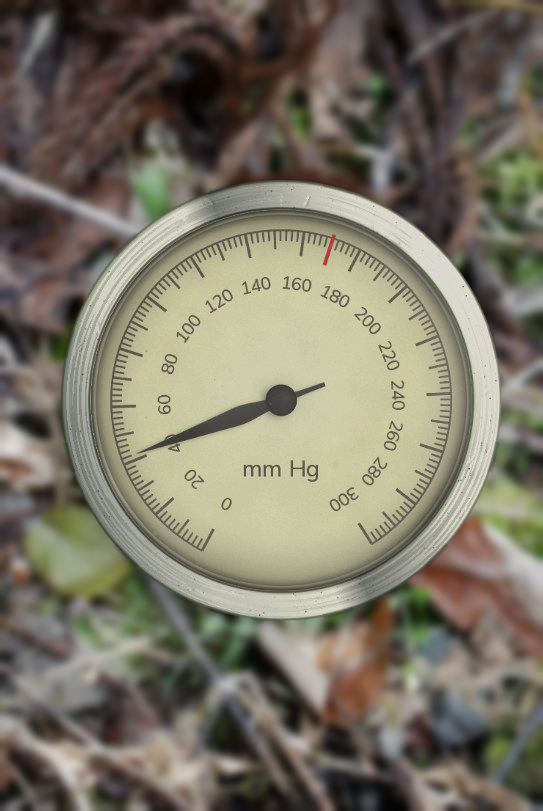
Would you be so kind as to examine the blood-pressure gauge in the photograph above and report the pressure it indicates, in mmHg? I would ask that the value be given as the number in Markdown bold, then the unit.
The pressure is **42** mmHg
